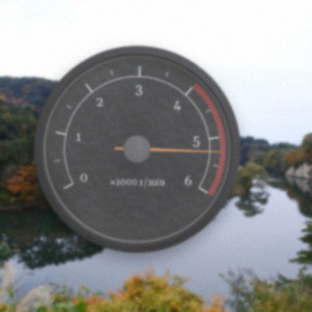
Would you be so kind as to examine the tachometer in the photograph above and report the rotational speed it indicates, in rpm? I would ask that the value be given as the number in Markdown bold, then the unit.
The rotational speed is **5250** rpm
